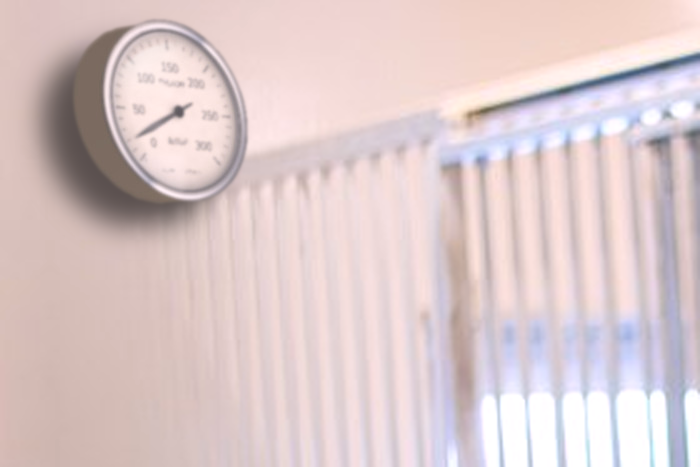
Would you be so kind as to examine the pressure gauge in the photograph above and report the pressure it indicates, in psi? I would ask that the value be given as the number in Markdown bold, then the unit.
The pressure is **20** psi
